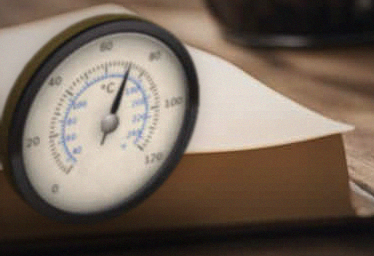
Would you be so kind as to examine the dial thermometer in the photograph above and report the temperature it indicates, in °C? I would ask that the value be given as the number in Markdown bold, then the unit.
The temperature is **70** °C
